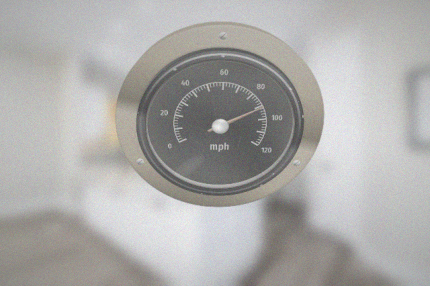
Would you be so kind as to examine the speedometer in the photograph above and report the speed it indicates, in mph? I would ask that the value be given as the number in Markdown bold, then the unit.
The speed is **90** mph
